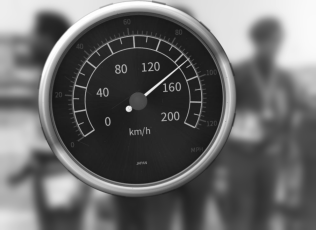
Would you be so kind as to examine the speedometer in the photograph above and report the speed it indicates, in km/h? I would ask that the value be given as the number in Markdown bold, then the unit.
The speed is **145** km/h
